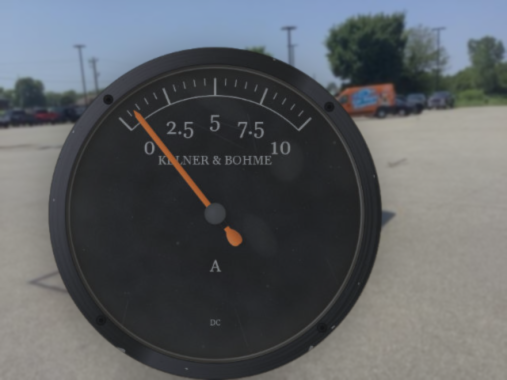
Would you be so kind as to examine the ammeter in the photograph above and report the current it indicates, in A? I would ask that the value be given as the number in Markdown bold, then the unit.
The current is **0.75** A
